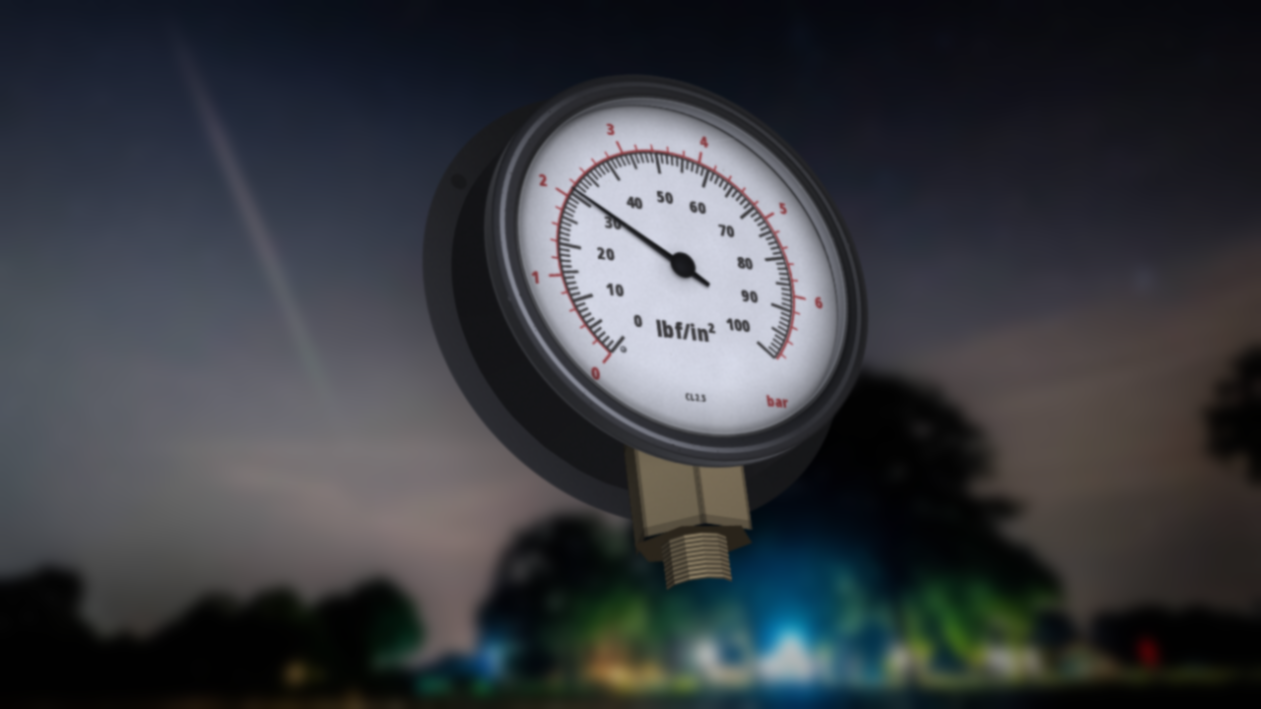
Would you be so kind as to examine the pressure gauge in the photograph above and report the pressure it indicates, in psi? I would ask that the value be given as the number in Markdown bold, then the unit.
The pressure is **30** psi
